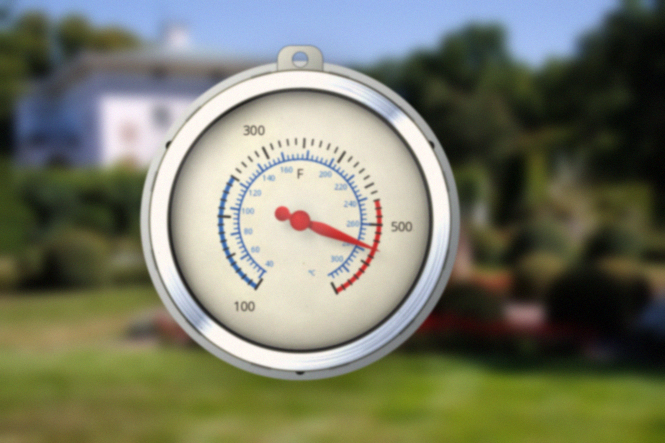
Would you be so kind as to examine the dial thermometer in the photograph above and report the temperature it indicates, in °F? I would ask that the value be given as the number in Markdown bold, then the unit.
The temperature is **530** °F
